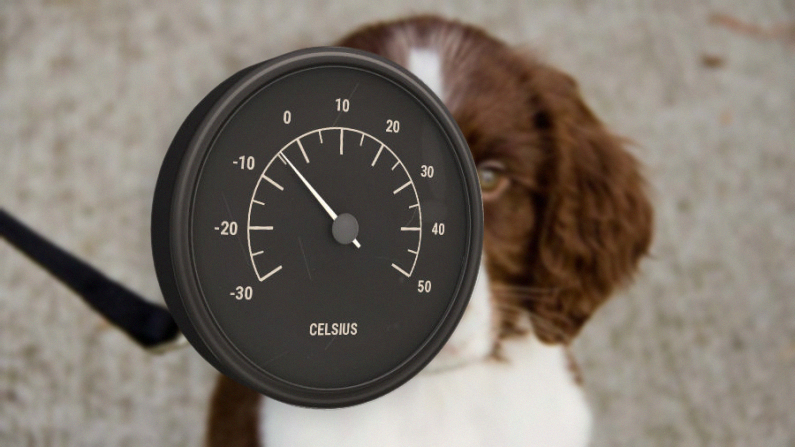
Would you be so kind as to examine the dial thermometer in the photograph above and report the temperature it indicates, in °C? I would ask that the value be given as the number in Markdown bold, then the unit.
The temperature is **-5** °C
